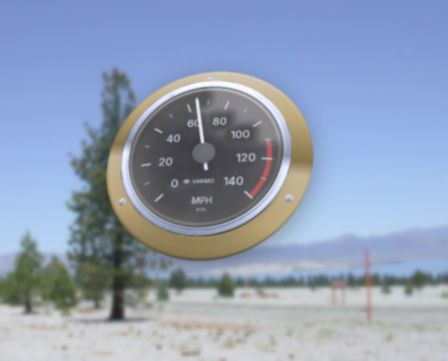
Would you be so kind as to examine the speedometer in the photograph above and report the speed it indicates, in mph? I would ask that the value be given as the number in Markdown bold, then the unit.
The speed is **65** mph
